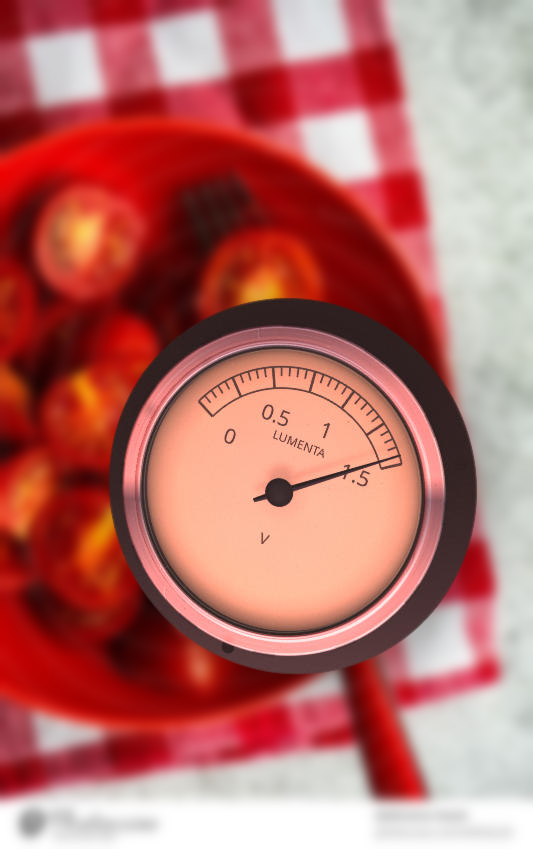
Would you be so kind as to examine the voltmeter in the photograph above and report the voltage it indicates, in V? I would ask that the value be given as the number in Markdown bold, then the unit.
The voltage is **1.45** V
